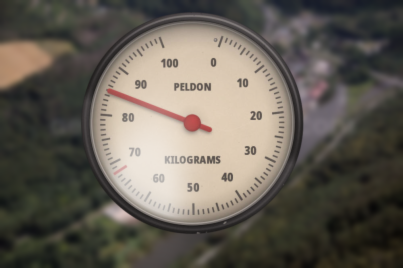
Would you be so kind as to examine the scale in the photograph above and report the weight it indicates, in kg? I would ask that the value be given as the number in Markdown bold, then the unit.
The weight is **85** kg
